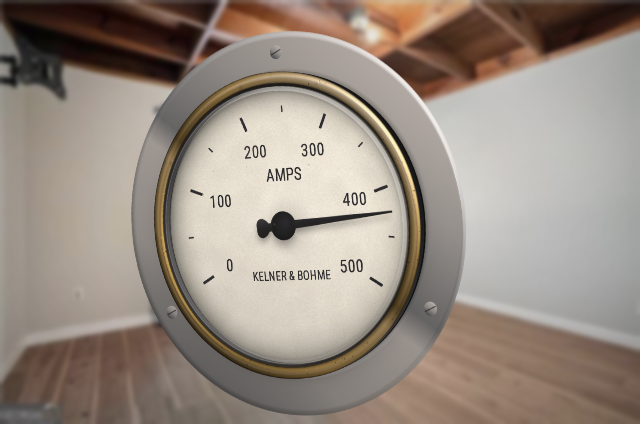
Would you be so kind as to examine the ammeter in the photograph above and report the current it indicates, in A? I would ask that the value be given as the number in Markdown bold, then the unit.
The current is **425** A
